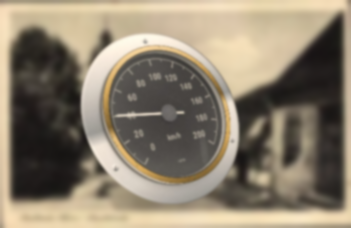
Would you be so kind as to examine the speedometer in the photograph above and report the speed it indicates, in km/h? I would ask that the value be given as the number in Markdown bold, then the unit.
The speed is **40** km/h
